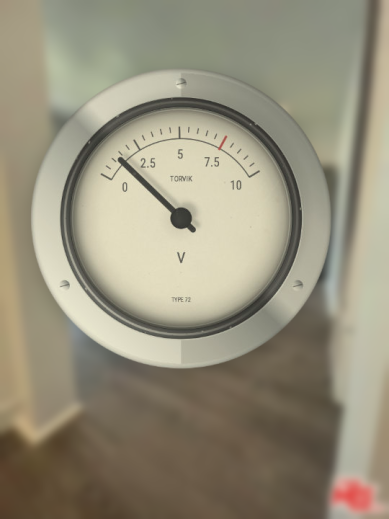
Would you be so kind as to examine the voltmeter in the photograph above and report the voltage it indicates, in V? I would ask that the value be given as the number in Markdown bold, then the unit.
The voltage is **1.25** V
